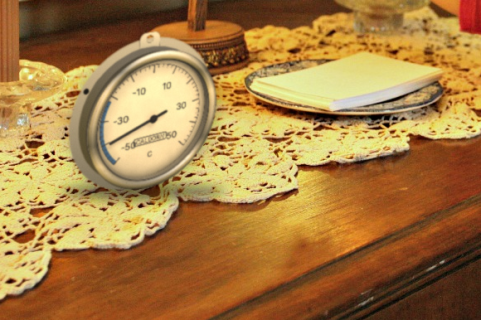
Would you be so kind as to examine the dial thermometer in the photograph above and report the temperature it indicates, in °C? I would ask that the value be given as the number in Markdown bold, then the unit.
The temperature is **-40** °C
